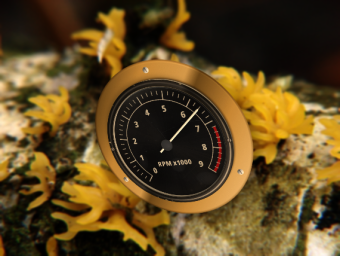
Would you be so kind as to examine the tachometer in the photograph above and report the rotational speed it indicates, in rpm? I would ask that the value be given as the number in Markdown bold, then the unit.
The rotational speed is **6400** rpm
